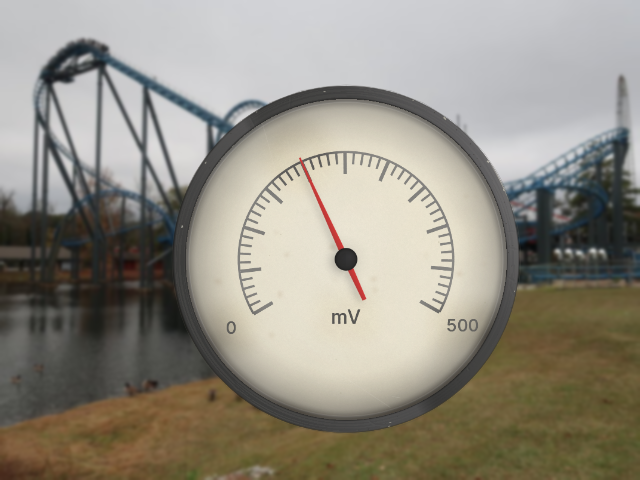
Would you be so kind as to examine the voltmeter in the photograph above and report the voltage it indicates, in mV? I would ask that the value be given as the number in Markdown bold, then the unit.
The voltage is **200** mV
